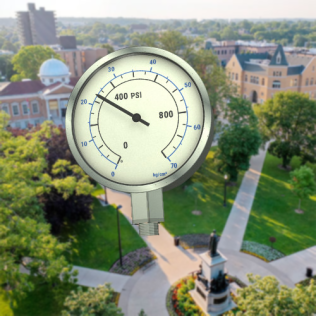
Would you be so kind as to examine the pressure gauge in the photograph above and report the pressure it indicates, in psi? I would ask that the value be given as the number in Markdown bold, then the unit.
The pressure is **325** psi
